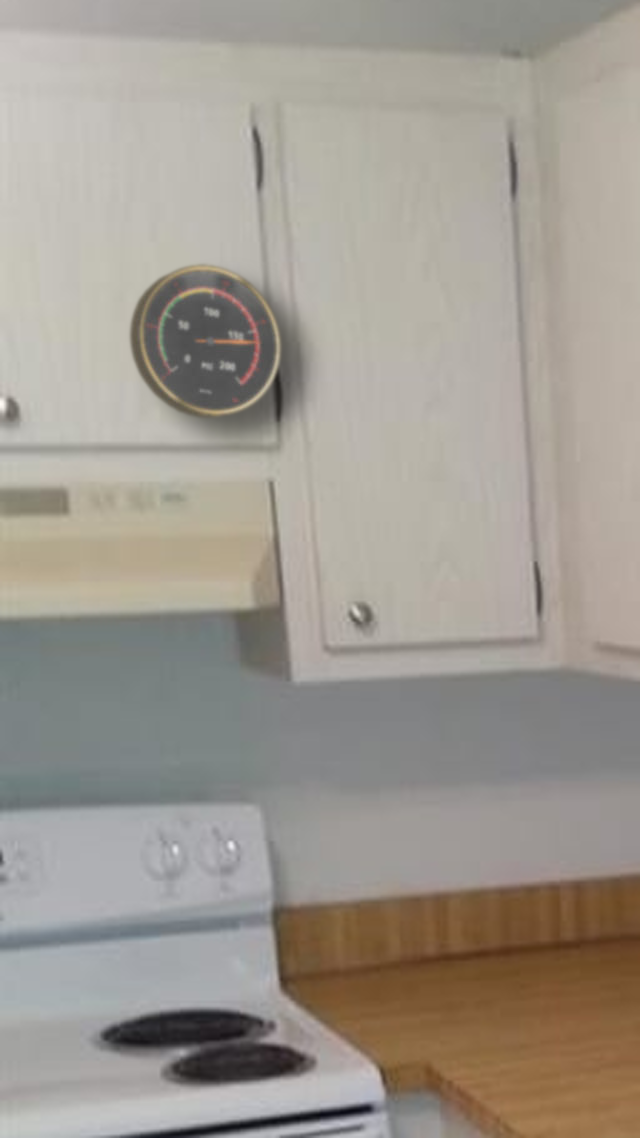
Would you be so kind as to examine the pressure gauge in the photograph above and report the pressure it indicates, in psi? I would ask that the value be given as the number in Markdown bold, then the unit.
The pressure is **160** psi
